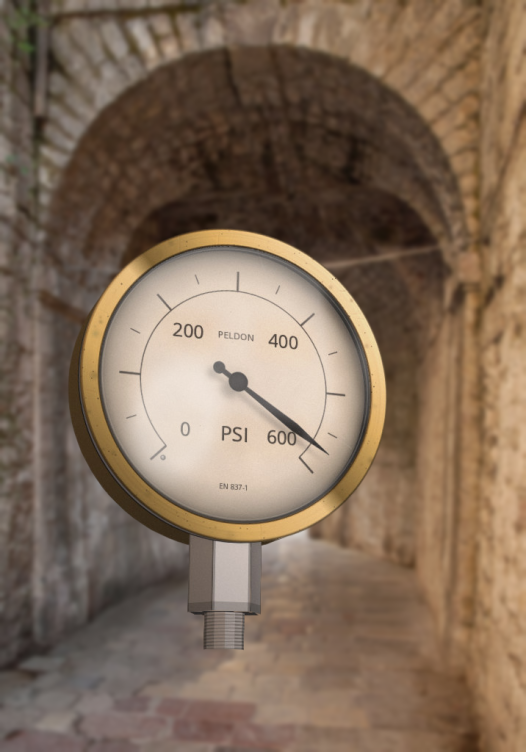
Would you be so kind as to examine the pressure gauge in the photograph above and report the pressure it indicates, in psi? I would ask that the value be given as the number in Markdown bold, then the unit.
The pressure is **575** psi
